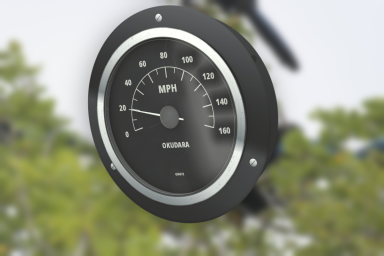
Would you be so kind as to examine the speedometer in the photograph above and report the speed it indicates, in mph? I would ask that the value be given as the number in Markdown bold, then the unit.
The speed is **20** mph
